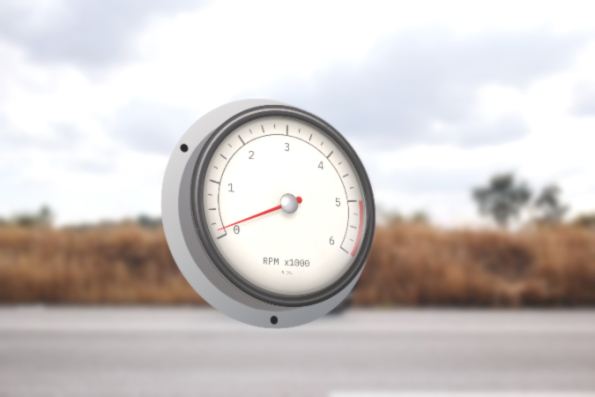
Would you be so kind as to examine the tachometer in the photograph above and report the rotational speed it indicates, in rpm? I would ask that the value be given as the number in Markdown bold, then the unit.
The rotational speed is **125** rpm
